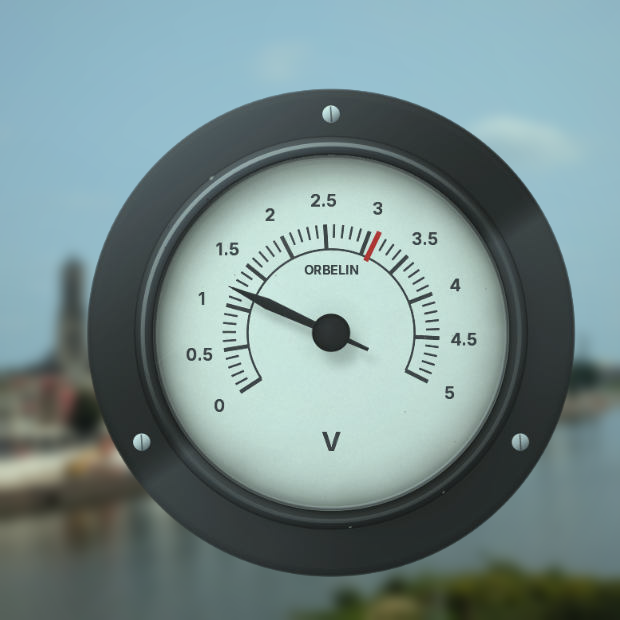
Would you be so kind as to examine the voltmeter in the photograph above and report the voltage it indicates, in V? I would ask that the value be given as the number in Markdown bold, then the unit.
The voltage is **1.2** V
